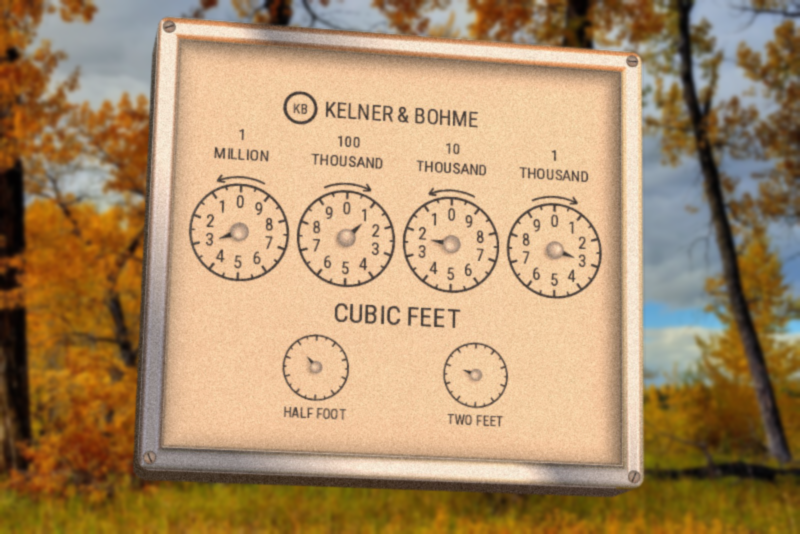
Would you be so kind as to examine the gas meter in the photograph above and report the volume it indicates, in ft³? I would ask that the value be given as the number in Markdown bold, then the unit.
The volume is **312300** ft³
